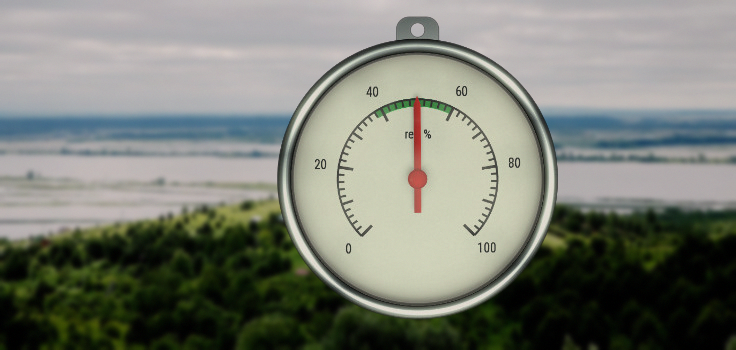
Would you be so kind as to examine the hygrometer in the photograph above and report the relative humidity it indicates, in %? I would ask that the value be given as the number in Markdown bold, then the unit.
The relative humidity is **50** %
